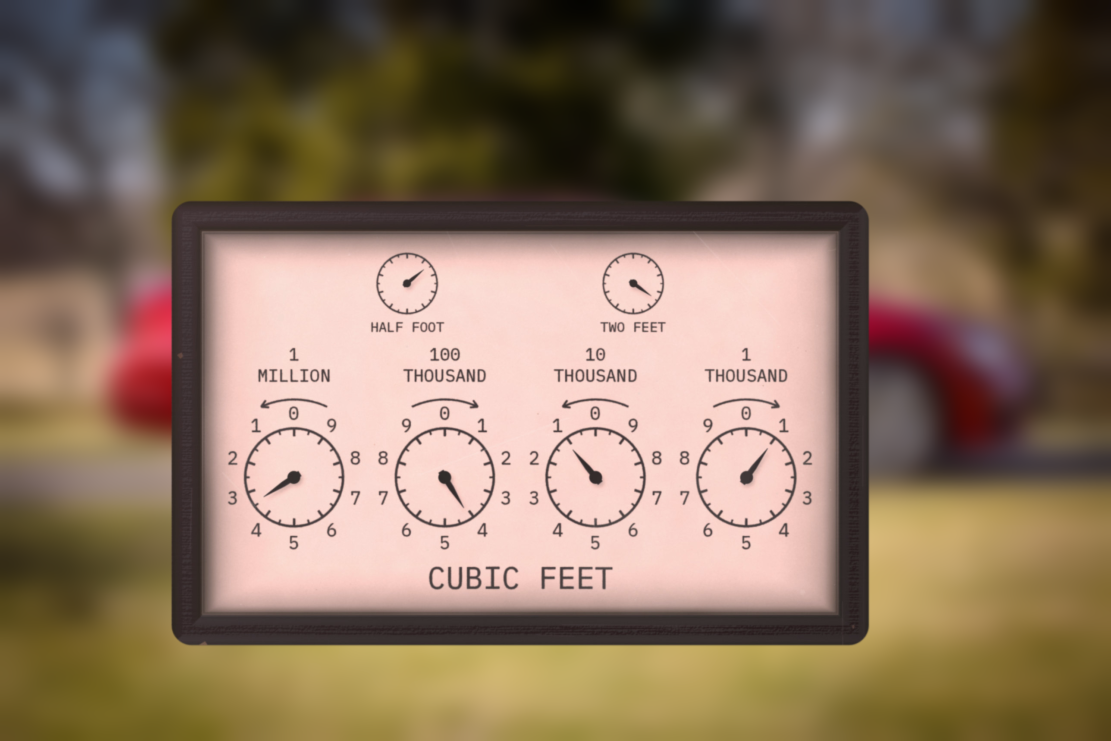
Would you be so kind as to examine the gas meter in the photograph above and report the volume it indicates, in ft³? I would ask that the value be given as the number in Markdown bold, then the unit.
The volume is **341100** ft³
